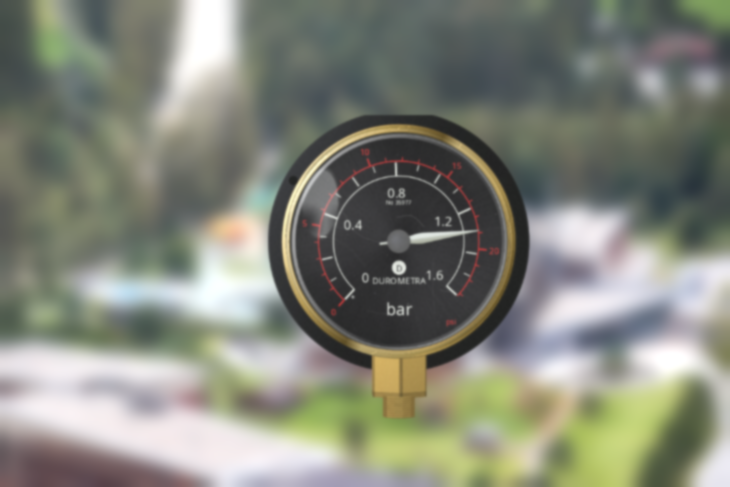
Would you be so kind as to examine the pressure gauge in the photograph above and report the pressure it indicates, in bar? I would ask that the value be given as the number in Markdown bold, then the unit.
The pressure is **1.3** bar
